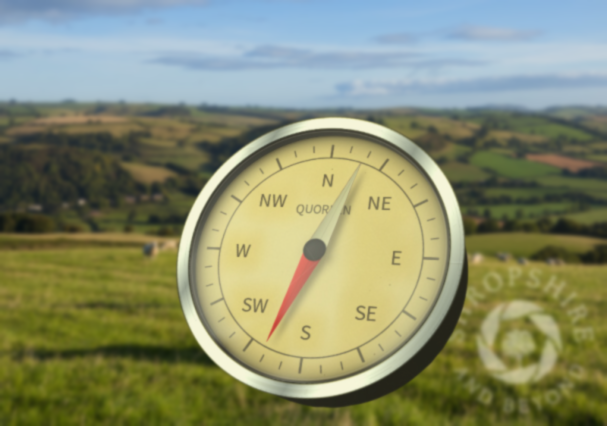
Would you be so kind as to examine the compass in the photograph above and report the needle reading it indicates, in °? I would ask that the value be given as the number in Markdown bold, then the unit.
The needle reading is **200** °
